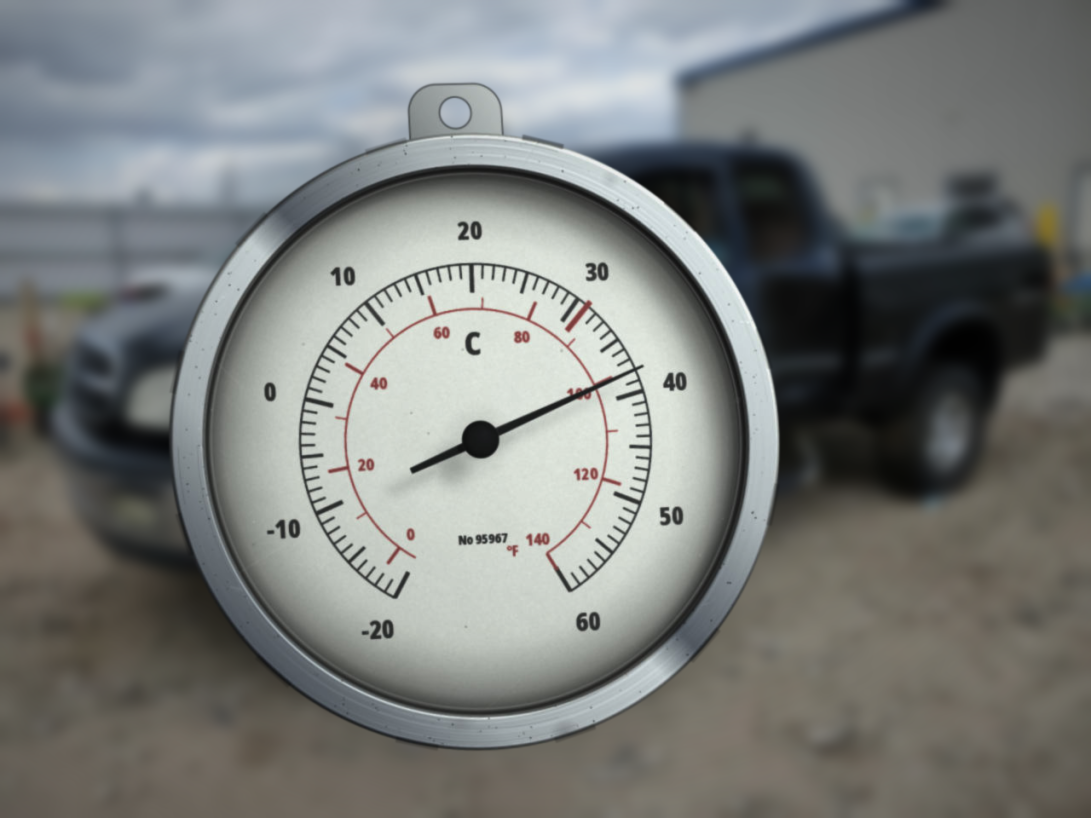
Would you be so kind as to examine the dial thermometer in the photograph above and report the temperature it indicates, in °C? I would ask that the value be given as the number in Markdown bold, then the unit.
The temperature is **38** °C
